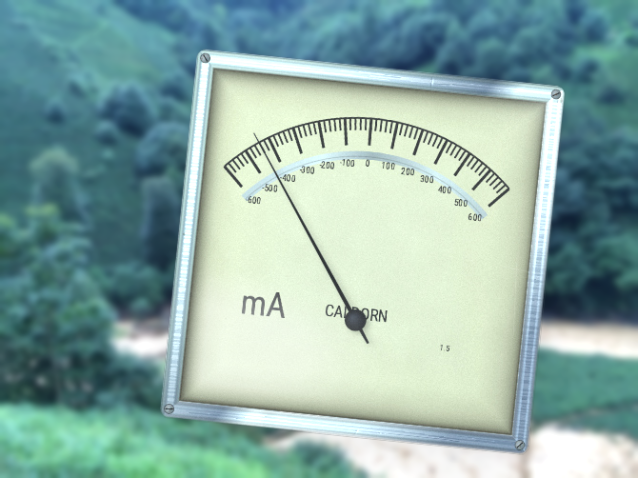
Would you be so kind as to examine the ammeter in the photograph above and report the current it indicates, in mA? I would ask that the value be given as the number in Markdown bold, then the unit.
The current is **-440** mA
